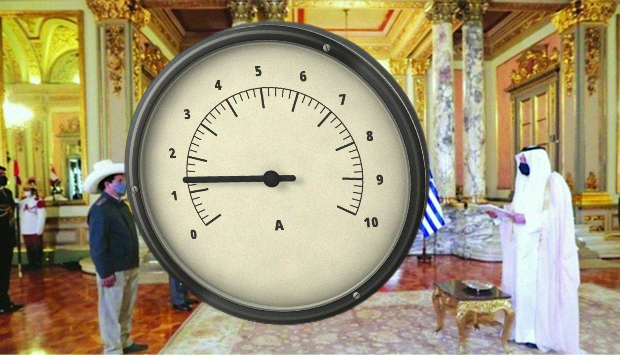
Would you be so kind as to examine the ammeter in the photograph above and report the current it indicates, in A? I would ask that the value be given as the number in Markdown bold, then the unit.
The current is **1.4** A
